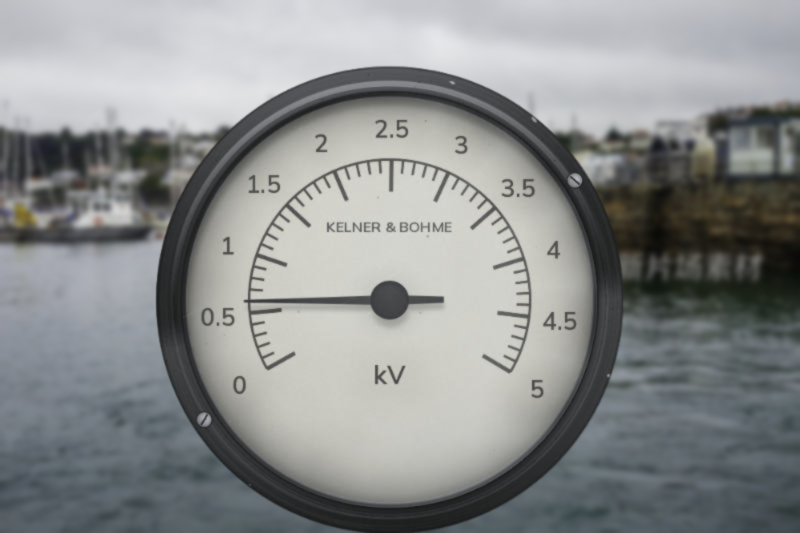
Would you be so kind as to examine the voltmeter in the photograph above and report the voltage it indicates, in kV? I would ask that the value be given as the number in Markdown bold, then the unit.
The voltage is **0.6** kV
